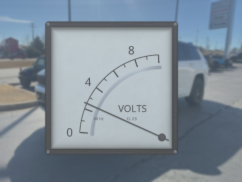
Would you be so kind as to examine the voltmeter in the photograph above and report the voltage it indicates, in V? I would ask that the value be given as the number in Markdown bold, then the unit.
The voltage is **2.5** V
